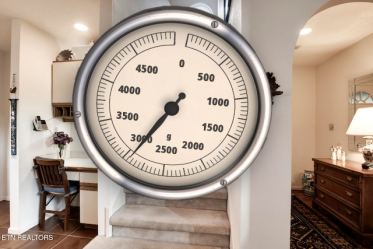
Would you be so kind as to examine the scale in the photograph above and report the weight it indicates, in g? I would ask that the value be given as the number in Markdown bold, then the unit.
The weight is **2950** g
